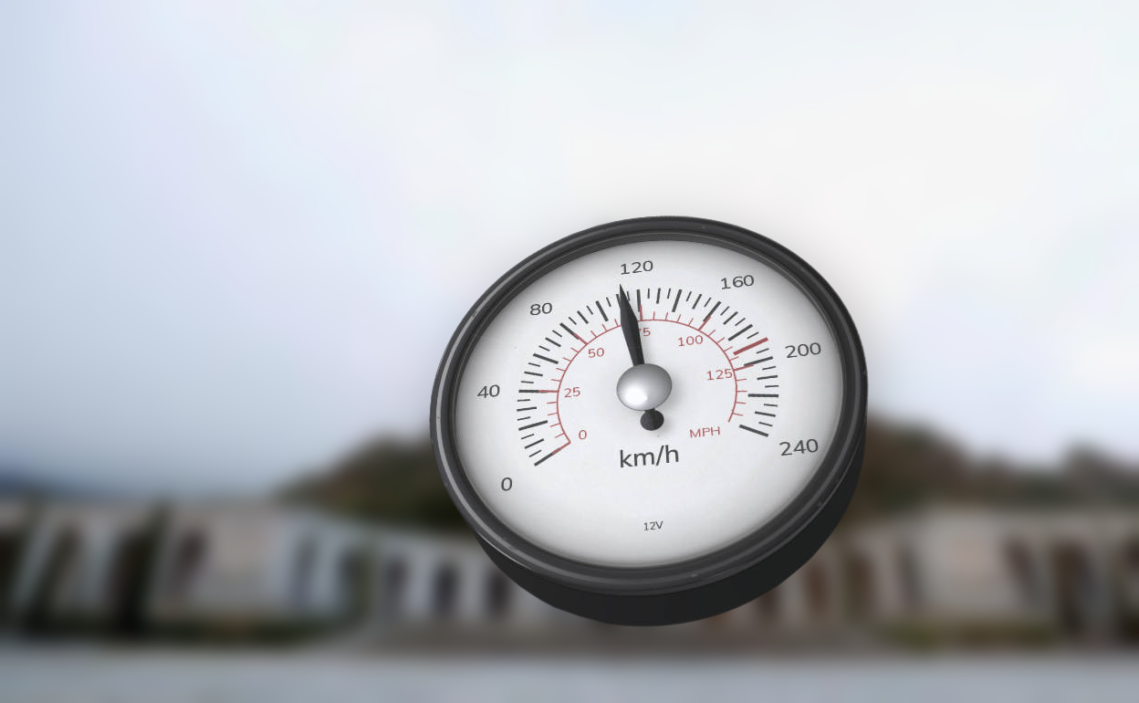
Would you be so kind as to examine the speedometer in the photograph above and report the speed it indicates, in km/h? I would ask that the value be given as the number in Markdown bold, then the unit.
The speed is **112.5** km/h
